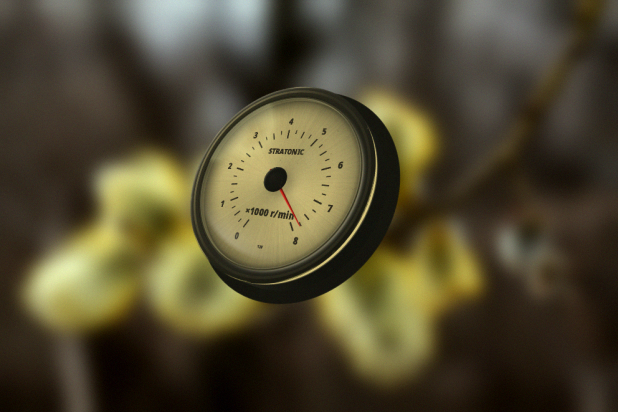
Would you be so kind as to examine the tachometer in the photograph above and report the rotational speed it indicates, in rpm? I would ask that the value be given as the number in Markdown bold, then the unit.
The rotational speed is **7750** rpm
